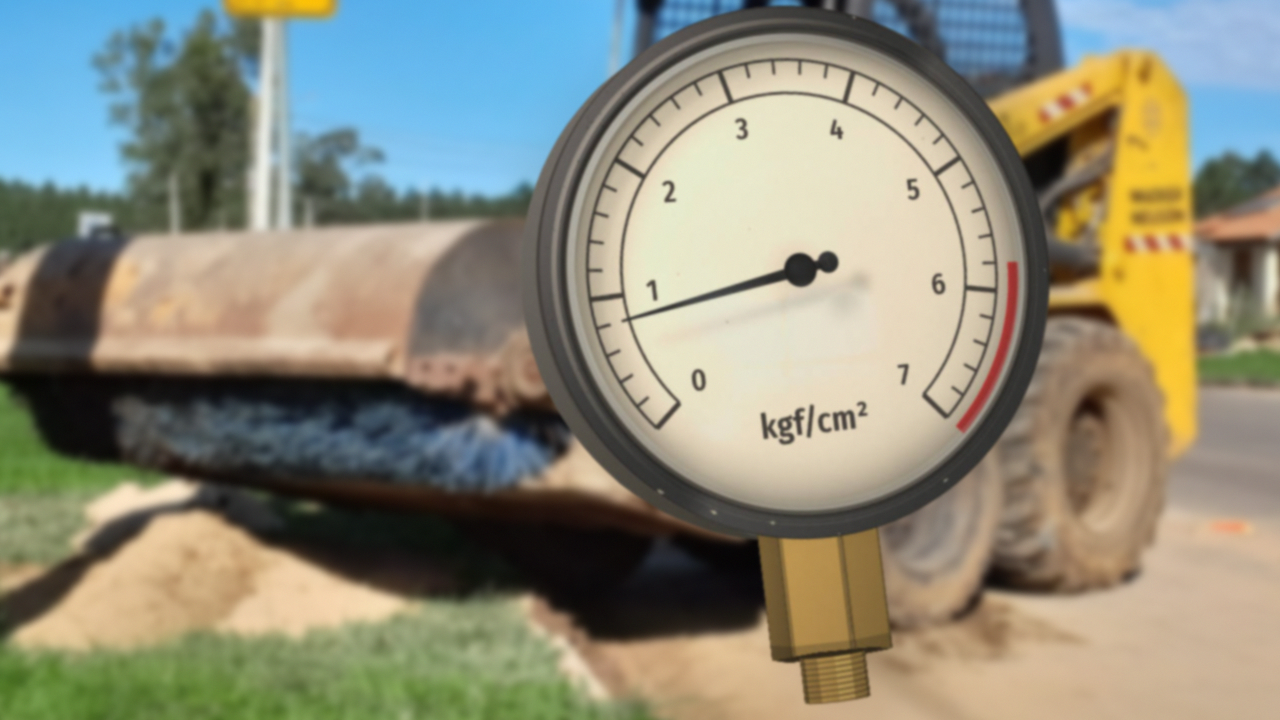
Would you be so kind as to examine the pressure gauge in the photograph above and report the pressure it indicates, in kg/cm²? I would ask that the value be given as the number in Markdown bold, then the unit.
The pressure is **0.8** kg/cm²
